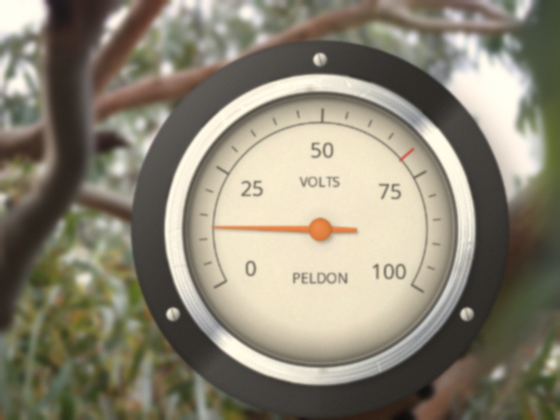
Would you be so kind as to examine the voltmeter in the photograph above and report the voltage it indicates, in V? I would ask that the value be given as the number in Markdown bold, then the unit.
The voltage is **12.5** V
